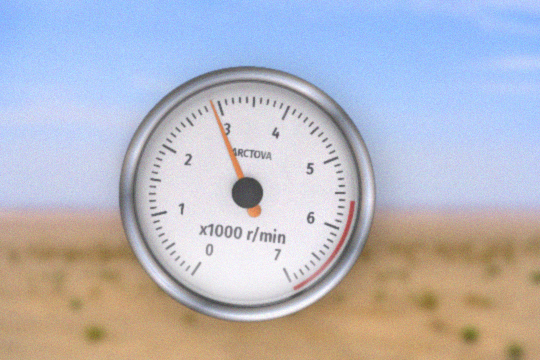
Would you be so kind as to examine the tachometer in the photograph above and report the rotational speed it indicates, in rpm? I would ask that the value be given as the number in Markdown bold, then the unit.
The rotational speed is **2900** rpm
